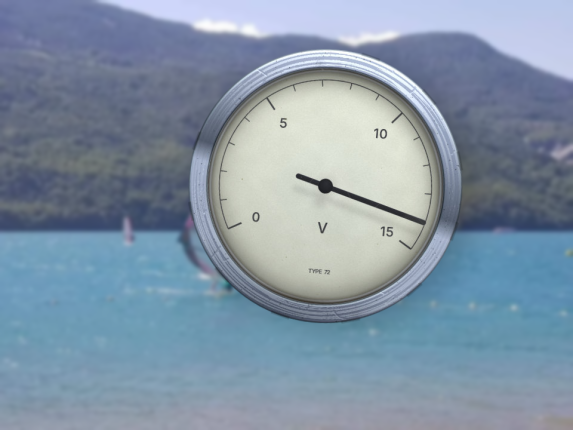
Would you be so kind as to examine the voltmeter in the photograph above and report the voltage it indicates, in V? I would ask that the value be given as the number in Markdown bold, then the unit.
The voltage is **14** V
